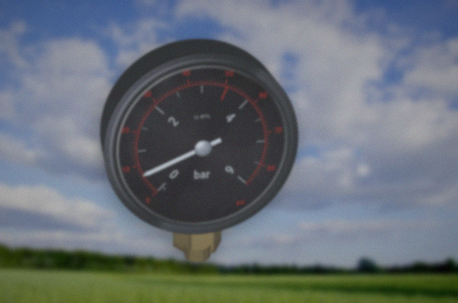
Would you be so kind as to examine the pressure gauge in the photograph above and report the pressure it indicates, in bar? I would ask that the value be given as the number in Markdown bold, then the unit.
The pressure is **0.5** bar
